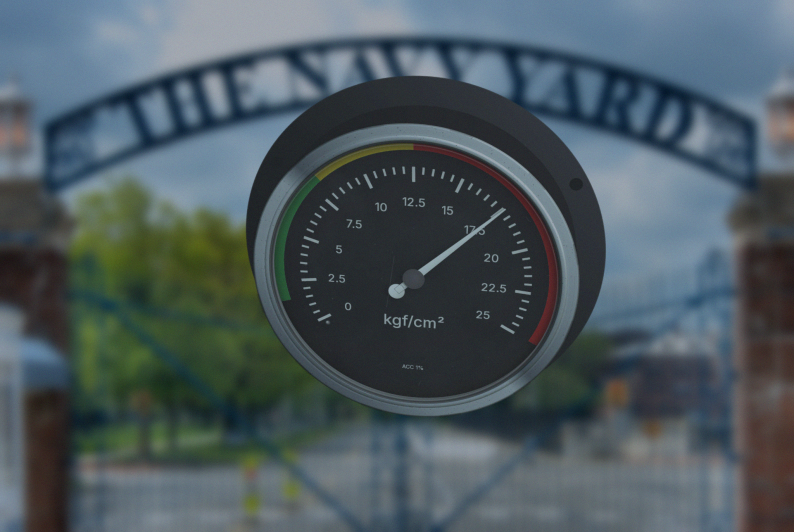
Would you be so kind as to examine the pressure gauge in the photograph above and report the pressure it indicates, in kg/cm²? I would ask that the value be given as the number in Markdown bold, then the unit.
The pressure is **17.5** kg/cm²
